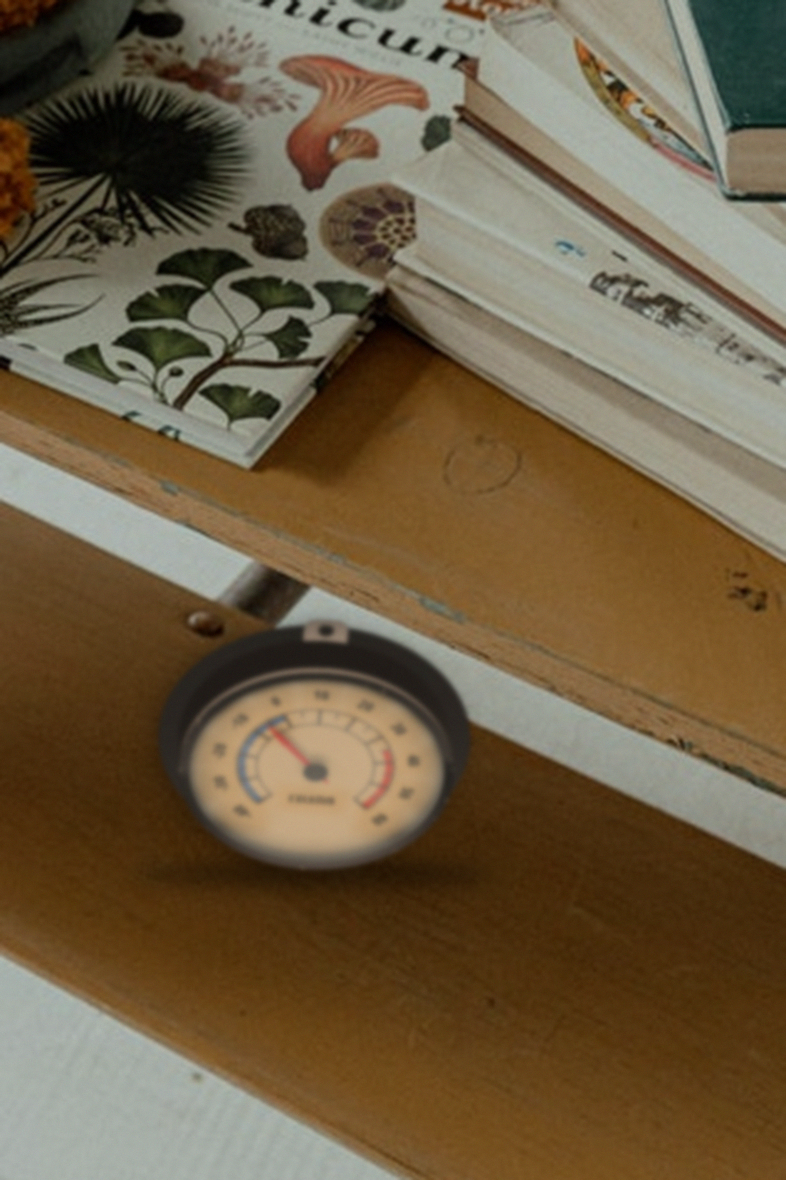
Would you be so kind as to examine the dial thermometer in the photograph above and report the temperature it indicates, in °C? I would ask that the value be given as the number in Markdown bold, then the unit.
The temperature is **-5** °C
